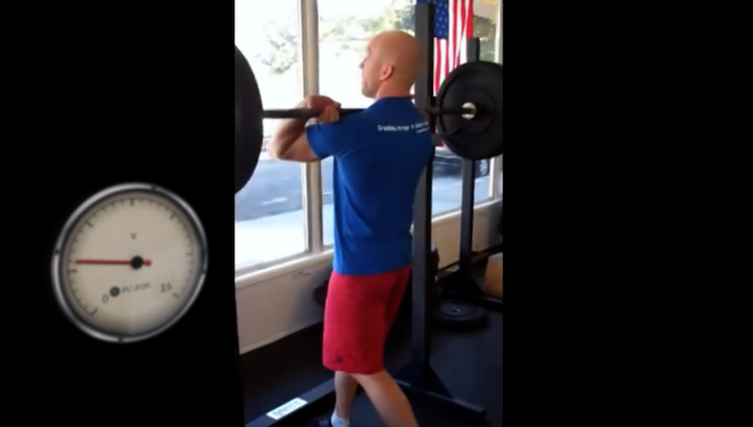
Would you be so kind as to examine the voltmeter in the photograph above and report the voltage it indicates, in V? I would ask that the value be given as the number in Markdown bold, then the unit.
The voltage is **3** V
